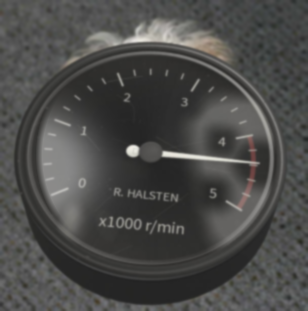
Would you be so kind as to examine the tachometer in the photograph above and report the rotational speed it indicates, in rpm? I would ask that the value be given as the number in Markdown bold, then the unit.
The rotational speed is **4400** rpm
